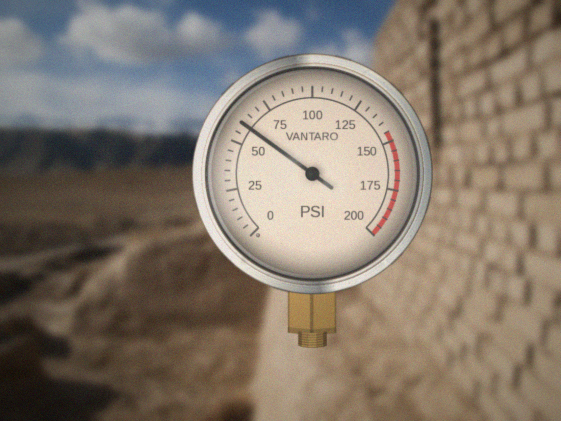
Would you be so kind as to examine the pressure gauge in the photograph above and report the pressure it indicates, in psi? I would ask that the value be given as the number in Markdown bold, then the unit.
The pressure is **60** psi
